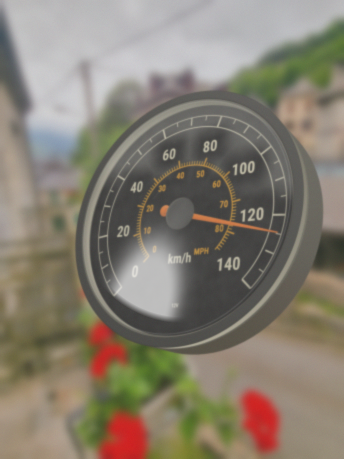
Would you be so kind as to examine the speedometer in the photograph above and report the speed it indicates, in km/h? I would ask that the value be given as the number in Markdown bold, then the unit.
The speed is **125** km/h
